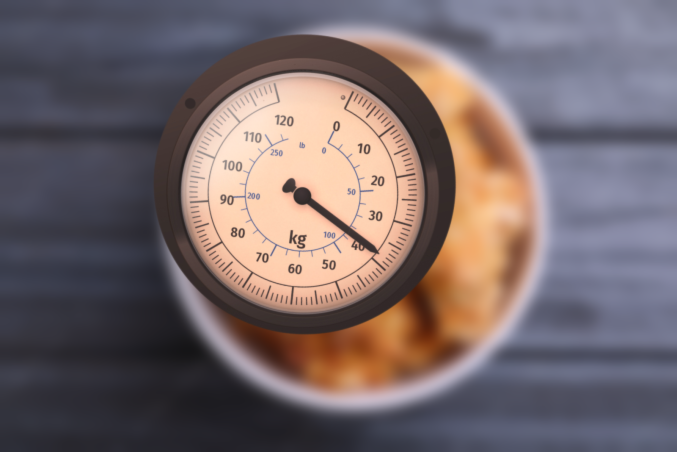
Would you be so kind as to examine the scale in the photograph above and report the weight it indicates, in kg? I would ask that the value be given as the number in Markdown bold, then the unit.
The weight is **38** kg
